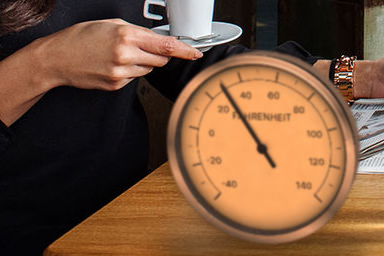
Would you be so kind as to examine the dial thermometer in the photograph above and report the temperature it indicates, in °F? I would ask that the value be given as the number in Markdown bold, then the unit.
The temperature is **30** °F
